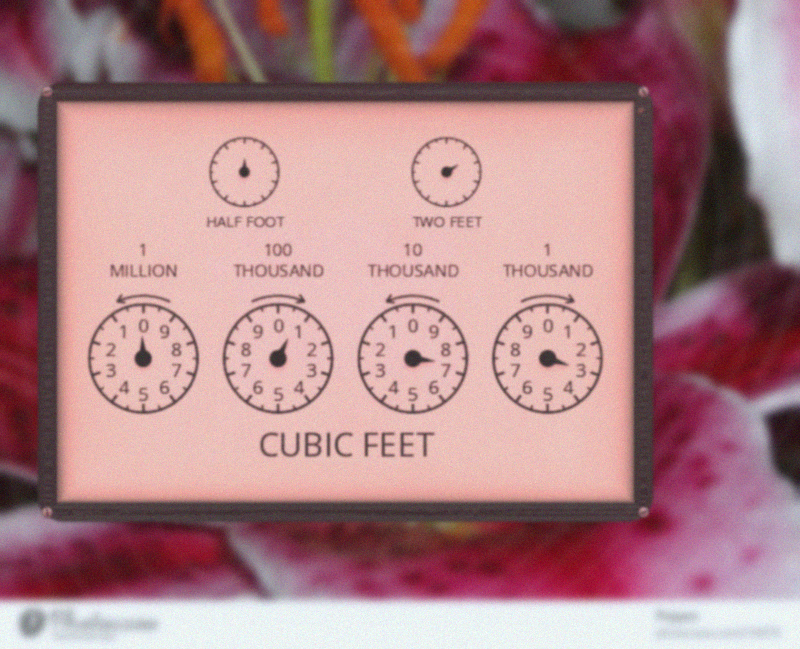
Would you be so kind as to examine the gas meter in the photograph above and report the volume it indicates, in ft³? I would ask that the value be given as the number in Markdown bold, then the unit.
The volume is **7300** ft³
